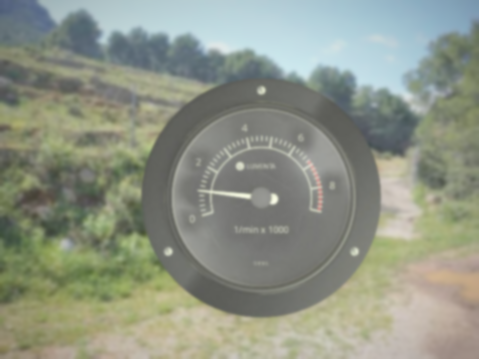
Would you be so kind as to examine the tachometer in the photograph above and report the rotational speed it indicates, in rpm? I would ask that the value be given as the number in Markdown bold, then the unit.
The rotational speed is **1000** rpm
